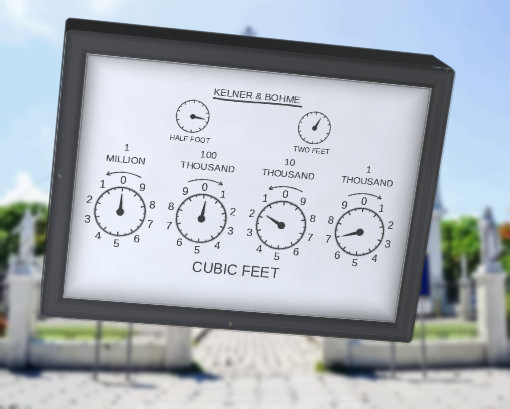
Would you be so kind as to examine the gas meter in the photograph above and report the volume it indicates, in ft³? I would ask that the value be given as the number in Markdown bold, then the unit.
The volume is **1700** ft³
